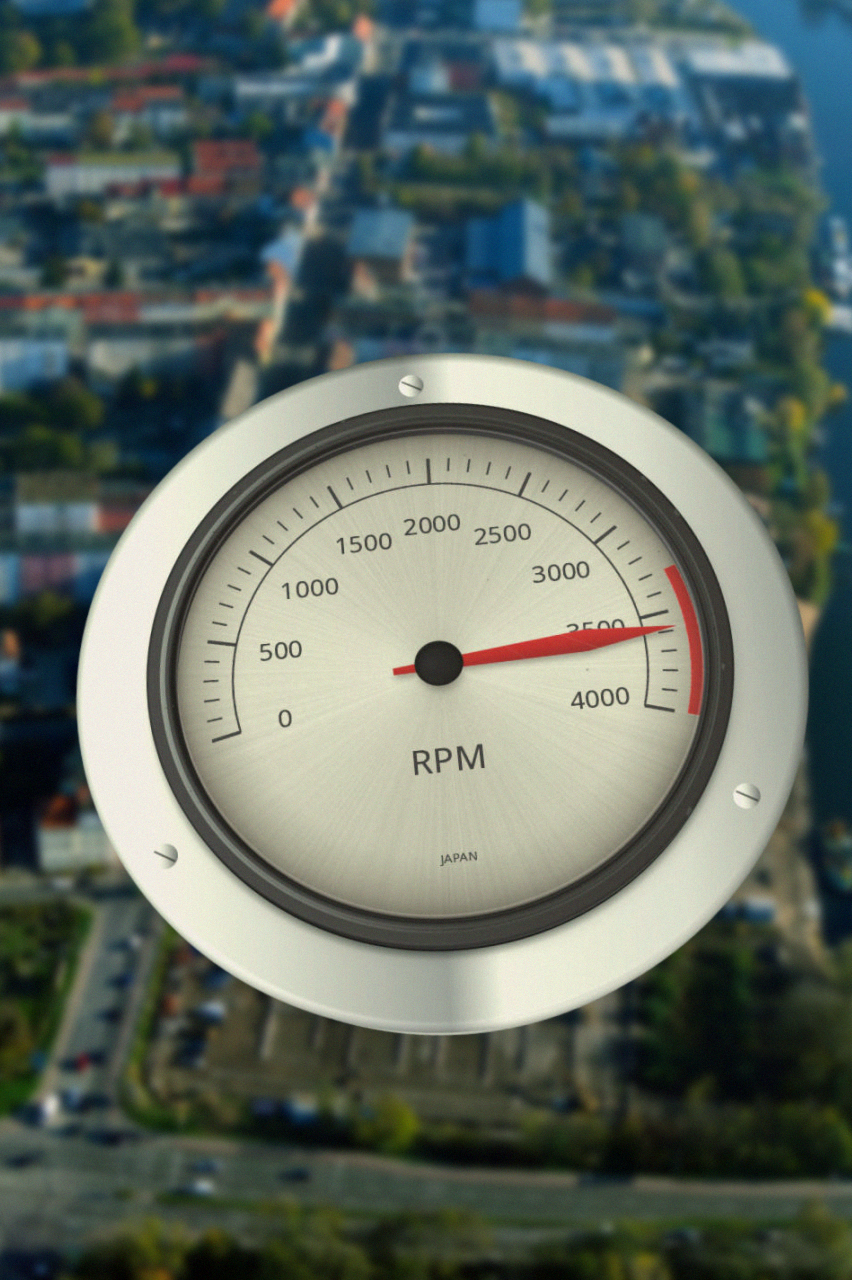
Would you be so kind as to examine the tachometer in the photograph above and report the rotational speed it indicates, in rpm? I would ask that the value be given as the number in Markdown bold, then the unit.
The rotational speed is **3600** rpm
